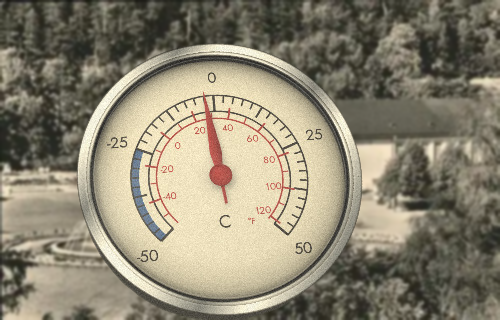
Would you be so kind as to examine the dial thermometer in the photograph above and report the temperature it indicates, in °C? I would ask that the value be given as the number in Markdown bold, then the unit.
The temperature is **-2.5** °C
